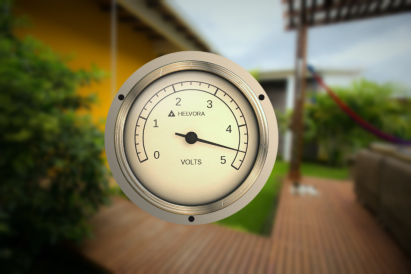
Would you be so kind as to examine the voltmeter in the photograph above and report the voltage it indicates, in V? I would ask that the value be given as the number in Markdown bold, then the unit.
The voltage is **4.6** V
